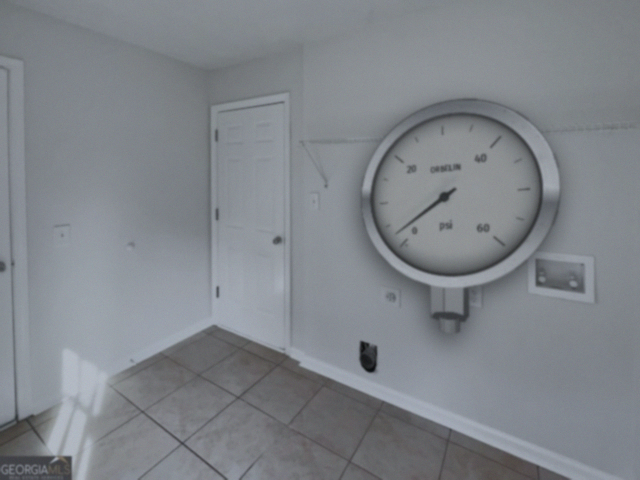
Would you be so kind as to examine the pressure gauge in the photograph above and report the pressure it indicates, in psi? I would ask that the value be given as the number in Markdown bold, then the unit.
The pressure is **2.5** psi
